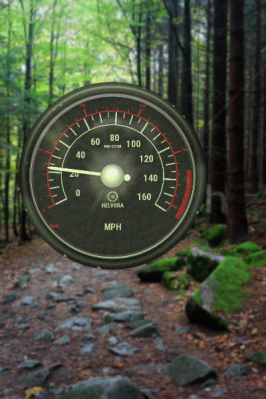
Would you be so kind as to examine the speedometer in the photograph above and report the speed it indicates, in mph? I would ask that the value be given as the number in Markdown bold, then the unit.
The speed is **22.5** mph
